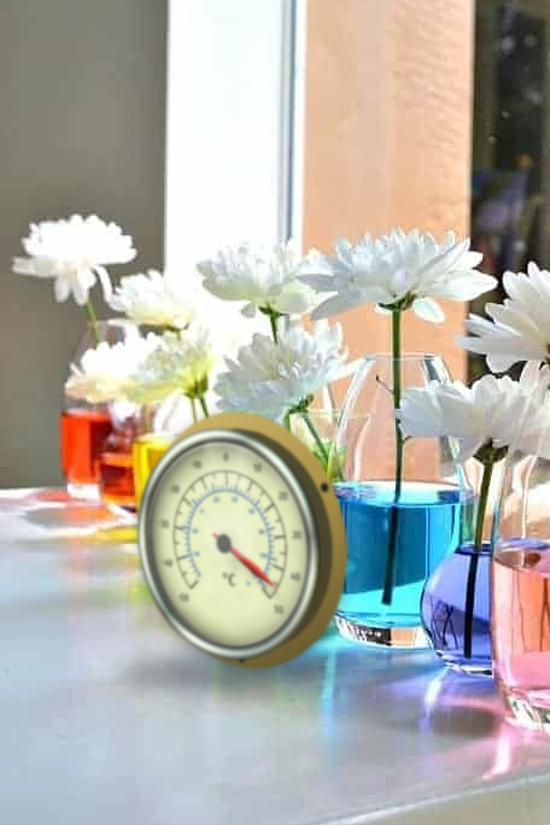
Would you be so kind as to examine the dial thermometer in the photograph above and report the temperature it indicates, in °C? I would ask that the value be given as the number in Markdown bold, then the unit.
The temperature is **45** °C
